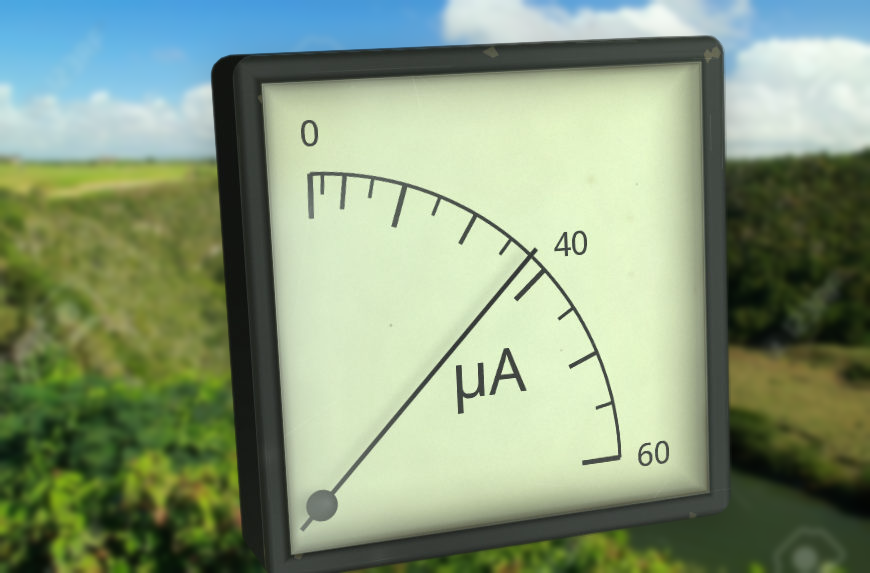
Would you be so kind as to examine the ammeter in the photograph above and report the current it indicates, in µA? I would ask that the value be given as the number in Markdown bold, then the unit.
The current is **37.5** µA
